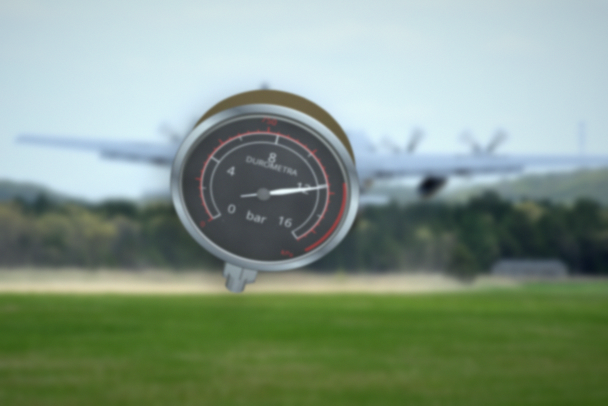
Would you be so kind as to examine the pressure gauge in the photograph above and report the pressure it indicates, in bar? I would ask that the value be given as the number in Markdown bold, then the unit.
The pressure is **12** bar
